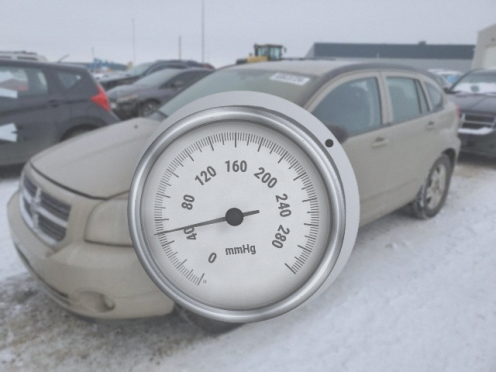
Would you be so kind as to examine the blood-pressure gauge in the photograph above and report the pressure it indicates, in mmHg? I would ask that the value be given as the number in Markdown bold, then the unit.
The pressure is **50** mmHg
